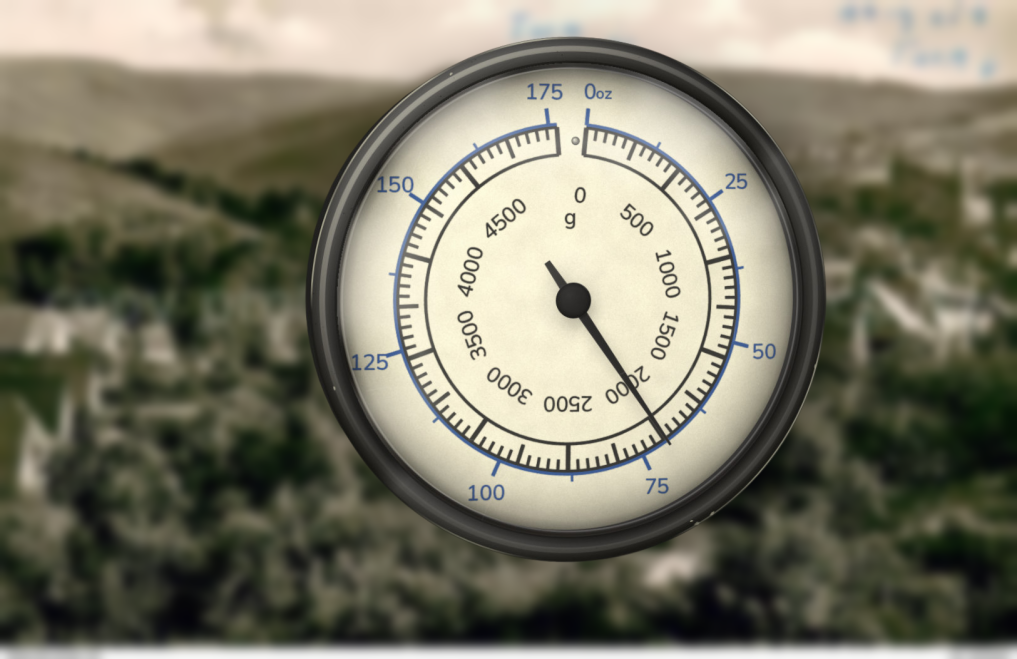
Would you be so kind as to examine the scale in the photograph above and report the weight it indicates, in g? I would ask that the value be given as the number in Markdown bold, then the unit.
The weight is **2000** g
